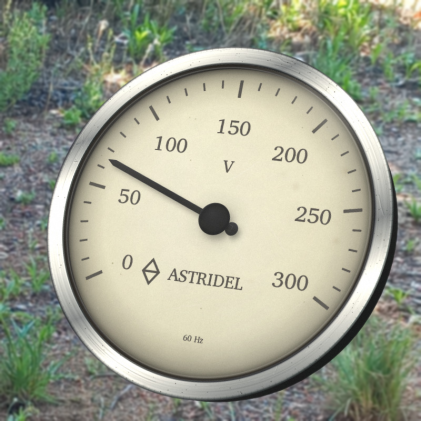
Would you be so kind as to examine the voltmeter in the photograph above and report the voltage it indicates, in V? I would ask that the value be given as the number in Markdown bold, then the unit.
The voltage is **65** V
